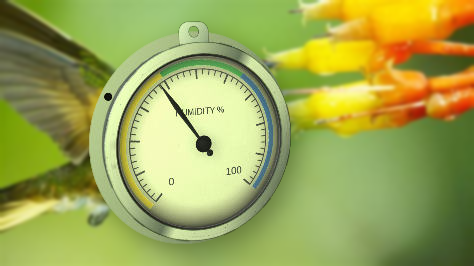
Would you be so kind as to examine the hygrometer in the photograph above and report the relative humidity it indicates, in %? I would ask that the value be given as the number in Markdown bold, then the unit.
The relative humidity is **38** %
